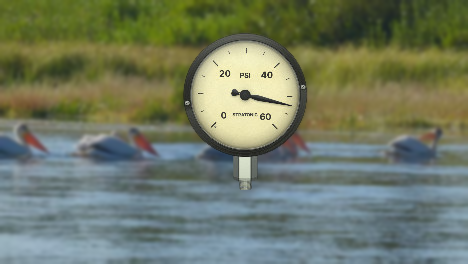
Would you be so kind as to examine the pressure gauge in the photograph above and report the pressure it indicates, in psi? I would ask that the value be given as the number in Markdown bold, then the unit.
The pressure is **52.5** psi
